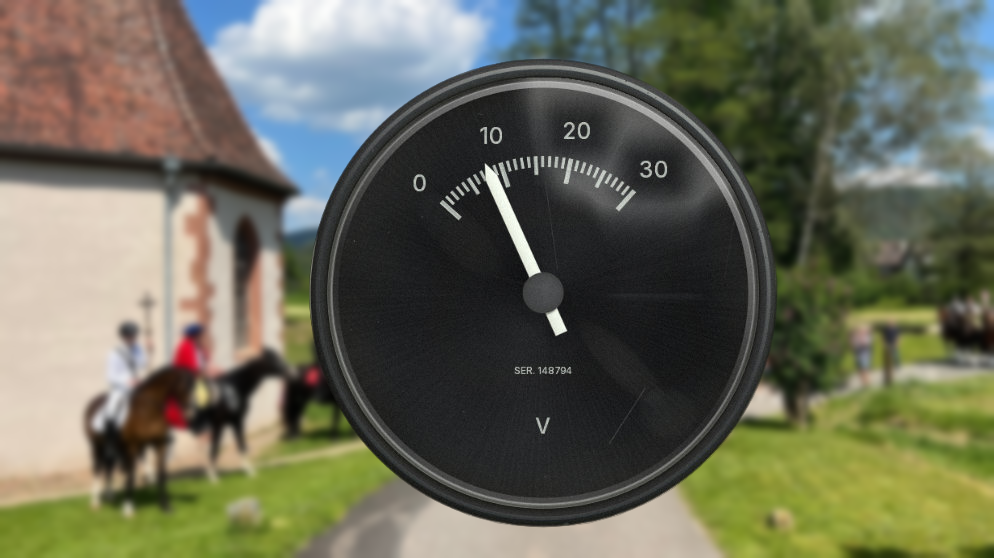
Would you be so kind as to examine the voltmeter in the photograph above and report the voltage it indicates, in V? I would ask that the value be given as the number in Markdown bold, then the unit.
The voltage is **8** V
